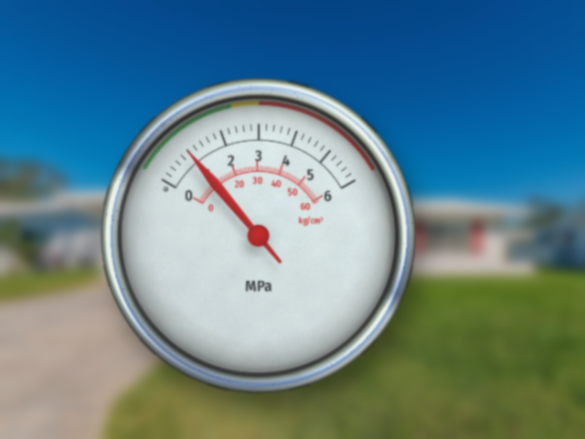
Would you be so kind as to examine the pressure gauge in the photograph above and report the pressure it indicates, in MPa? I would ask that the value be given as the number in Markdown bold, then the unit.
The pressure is **1** MPa
